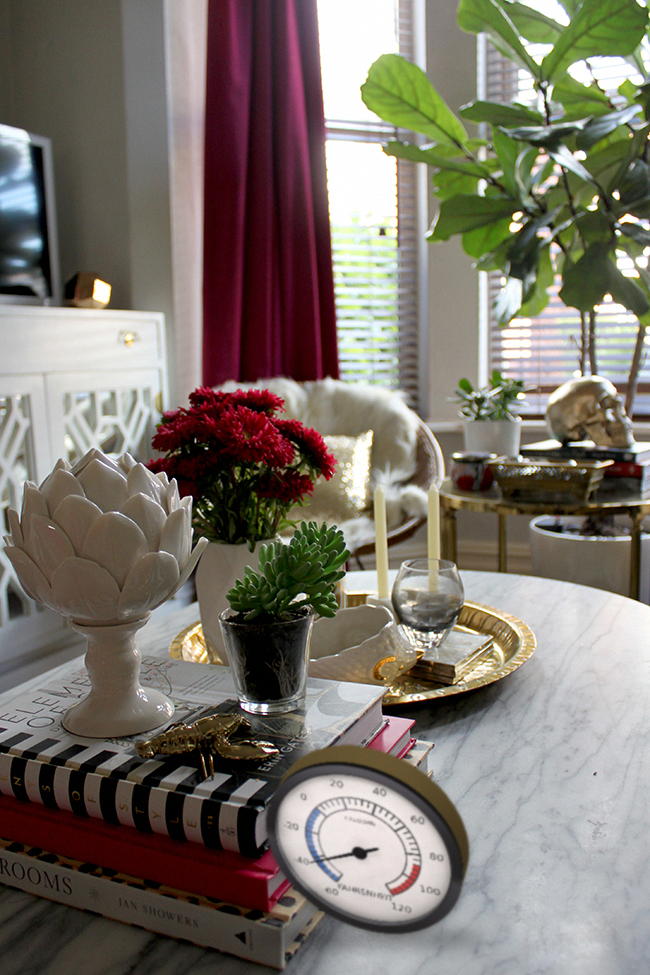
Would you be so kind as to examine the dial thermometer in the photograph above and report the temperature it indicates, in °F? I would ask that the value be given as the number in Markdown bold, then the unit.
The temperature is **-40** °F
